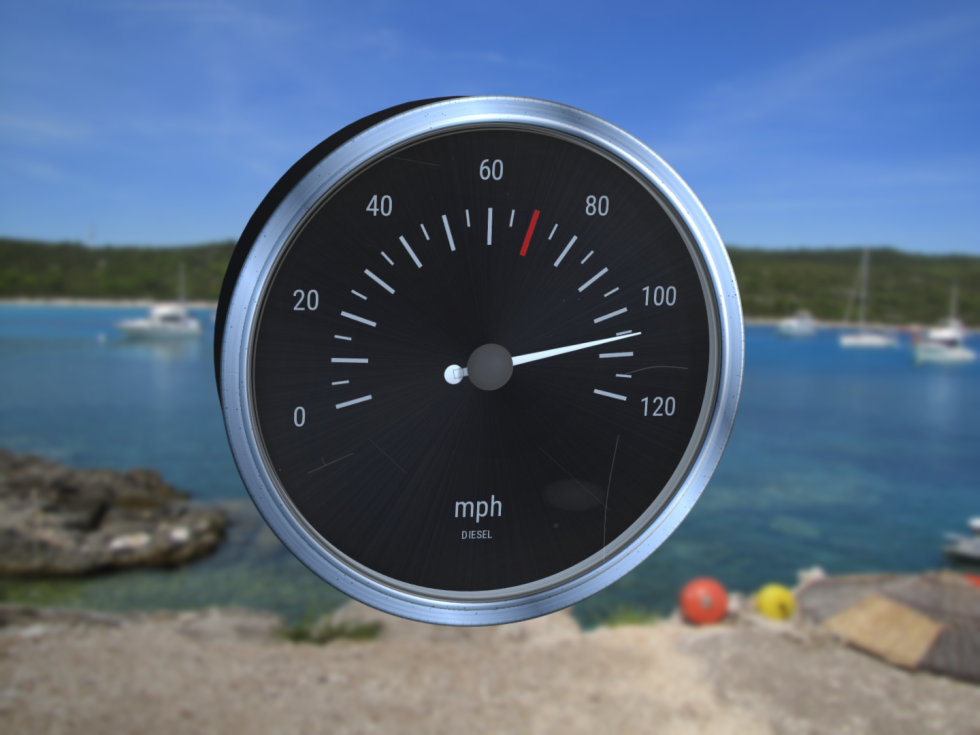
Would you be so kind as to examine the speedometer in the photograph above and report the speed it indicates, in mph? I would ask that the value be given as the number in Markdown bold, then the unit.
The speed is **105** mph
